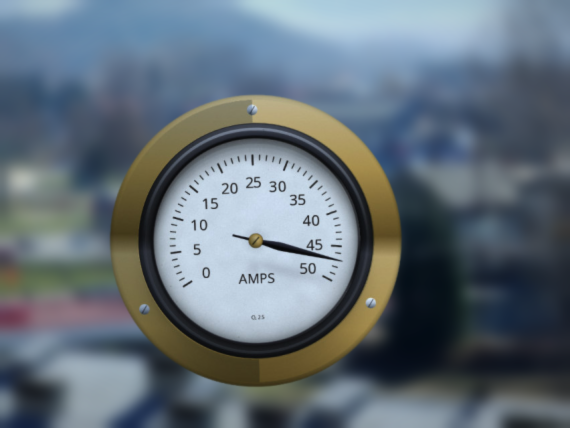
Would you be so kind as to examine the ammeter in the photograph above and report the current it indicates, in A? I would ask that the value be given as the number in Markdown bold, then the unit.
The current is **47** A
